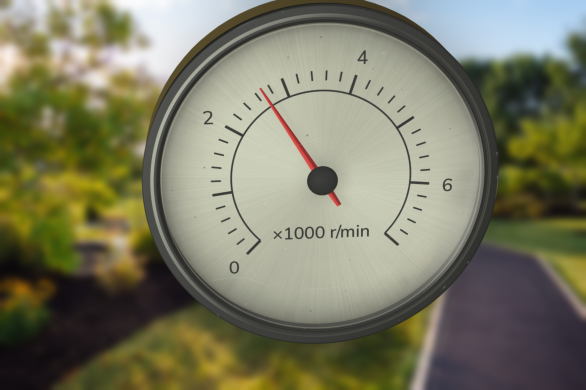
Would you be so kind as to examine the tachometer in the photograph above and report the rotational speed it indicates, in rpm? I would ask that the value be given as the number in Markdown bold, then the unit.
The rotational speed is **2700** rpm
